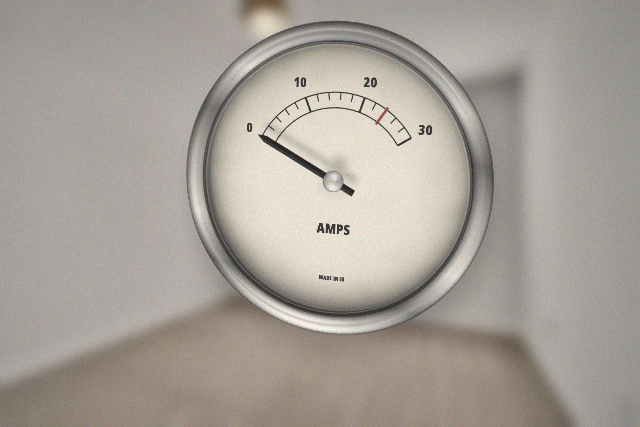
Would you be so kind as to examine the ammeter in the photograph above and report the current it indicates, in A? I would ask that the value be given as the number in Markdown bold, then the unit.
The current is **0** A
